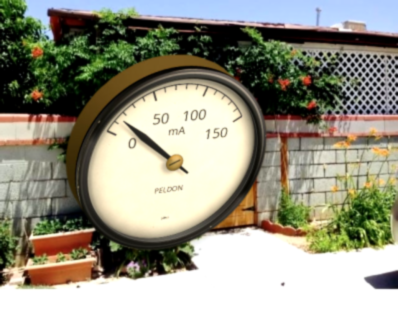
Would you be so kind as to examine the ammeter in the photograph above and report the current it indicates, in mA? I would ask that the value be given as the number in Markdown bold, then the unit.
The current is **15** mA
